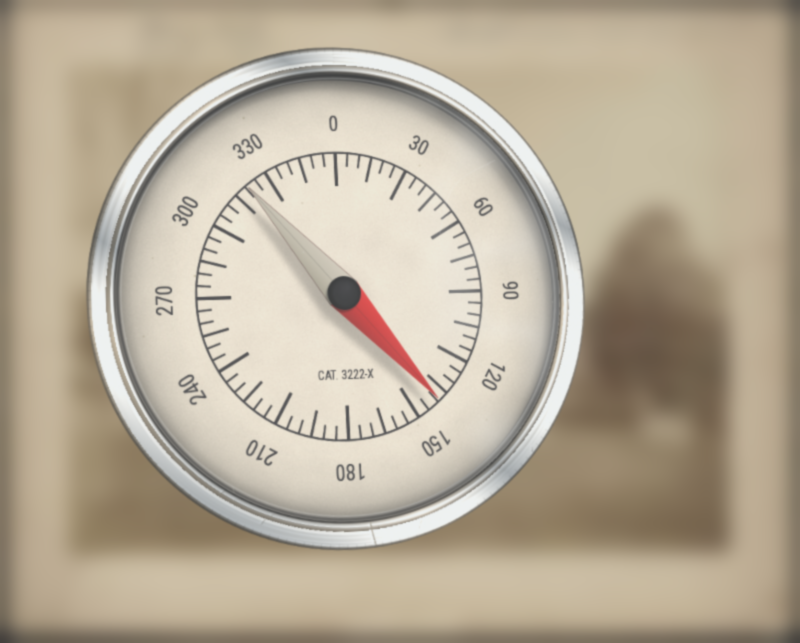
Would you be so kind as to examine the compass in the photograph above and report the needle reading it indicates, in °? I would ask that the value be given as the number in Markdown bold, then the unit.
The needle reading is **140** °
